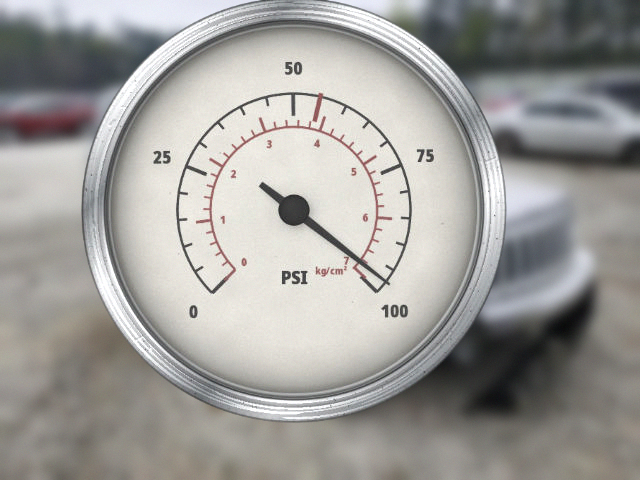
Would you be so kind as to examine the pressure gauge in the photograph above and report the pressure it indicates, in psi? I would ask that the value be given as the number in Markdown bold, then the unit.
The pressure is **97.5** psi
